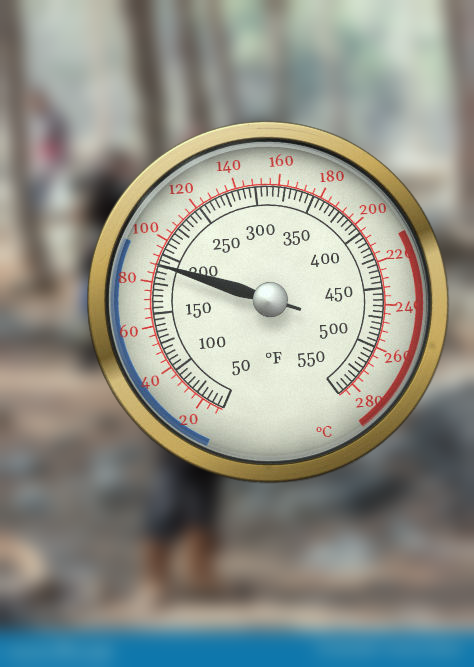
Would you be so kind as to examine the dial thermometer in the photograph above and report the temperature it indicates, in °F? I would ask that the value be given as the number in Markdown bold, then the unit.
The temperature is **190** °F
